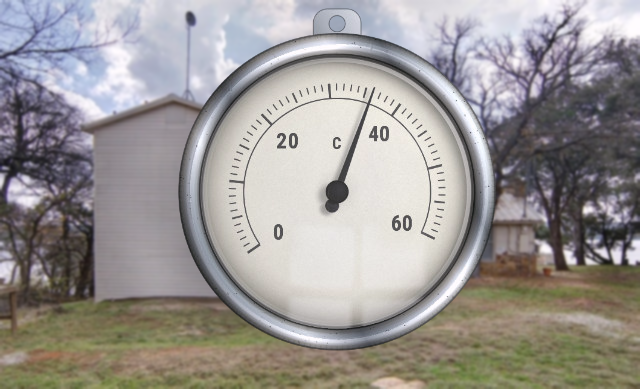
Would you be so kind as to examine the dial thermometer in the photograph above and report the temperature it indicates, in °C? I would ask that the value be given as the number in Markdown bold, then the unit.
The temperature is **36** °C
